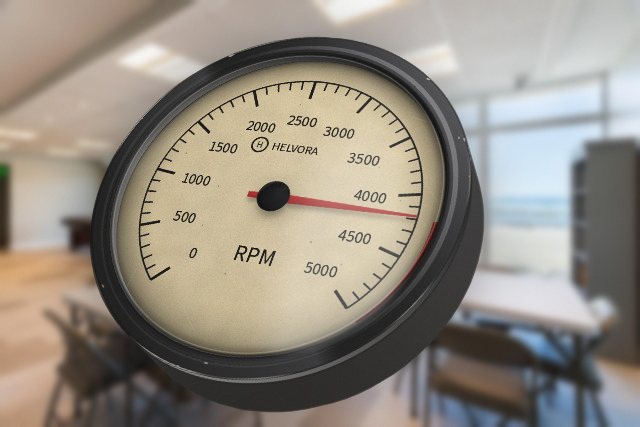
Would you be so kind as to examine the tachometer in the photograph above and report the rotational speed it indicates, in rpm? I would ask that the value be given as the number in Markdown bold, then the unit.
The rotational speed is **4200** rpm
